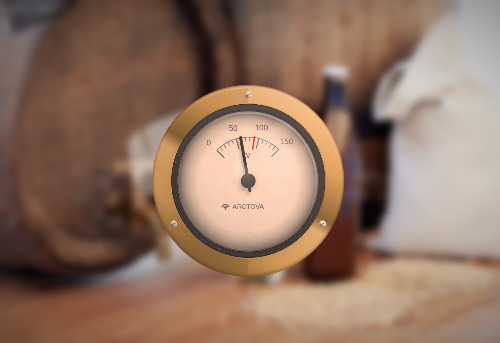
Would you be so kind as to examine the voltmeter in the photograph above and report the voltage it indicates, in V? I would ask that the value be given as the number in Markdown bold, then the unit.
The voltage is **60** V
